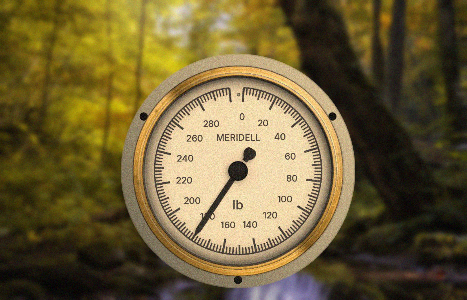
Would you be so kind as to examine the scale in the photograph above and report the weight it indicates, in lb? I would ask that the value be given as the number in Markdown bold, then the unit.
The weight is **180** lb
